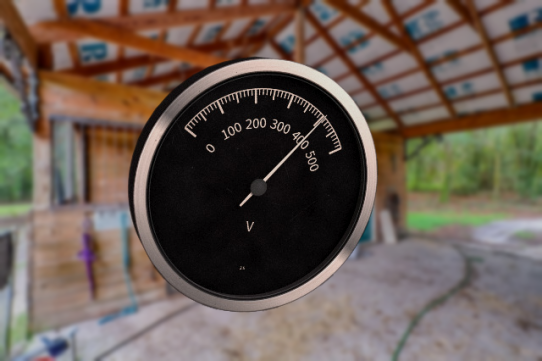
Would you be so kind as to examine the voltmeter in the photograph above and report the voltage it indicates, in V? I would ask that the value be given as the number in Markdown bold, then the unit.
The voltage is **400** V
